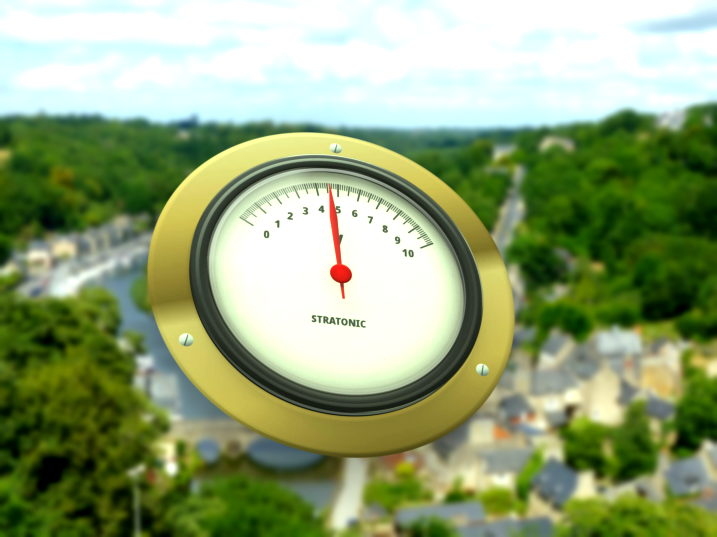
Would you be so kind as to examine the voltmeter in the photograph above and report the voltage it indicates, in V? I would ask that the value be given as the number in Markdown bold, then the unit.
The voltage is **4.5** V
